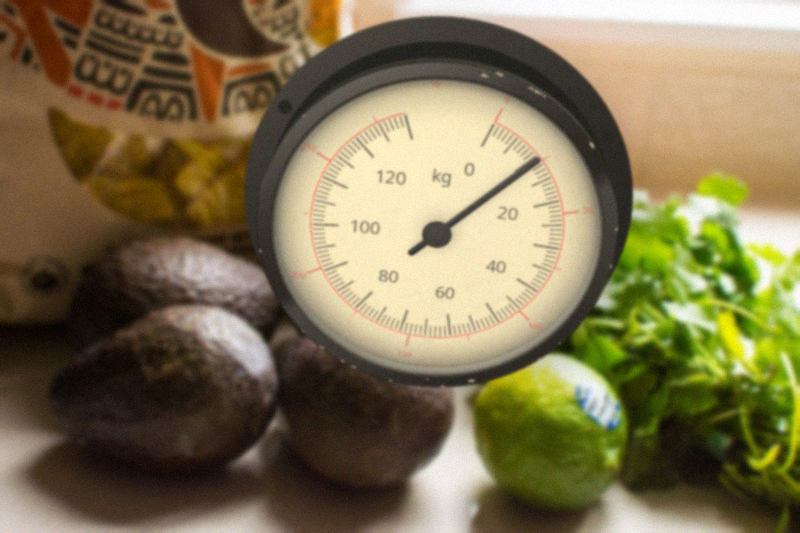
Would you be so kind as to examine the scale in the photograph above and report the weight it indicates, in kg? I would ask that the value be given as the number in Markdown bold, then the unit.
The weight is **10** kg
